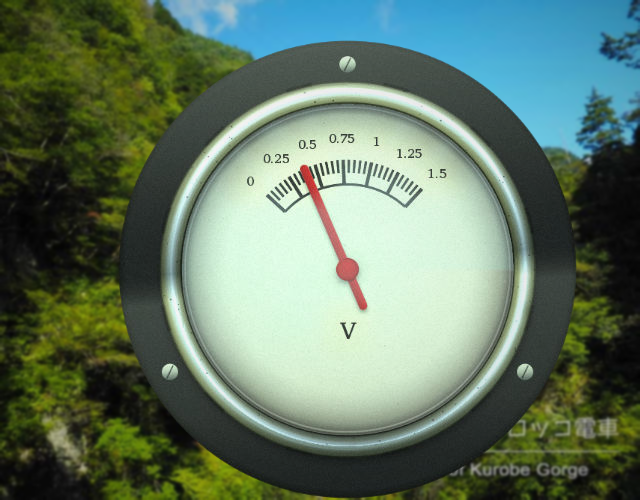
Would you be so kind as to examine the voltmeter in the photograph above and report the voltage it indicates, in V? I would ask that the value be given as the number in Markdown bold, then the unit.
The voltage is **0.4** V
